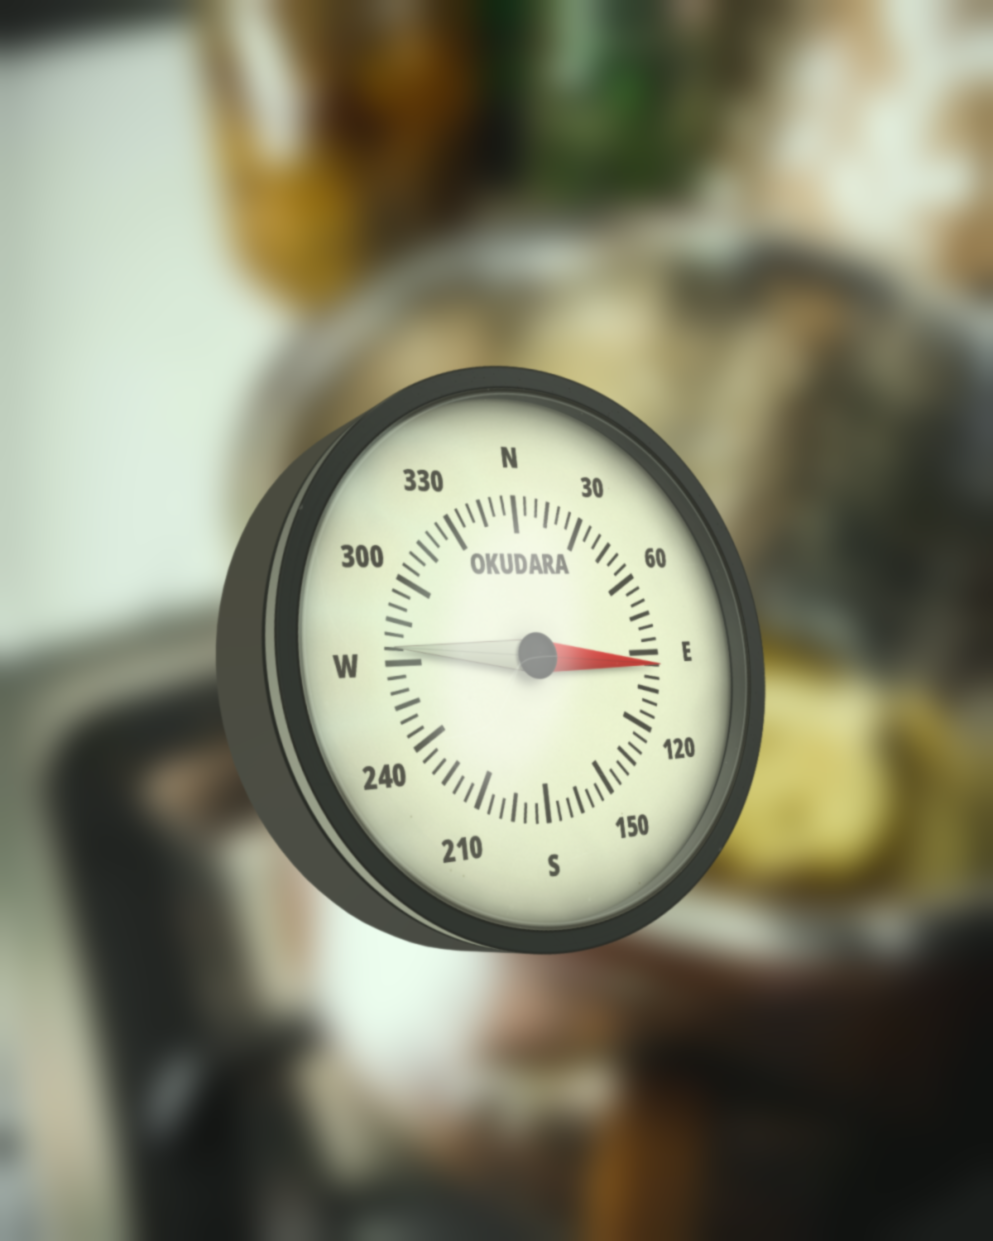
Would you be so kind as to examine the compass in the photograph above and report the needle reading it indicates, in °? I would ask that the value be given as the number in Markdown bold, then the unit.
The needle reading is **95** °
